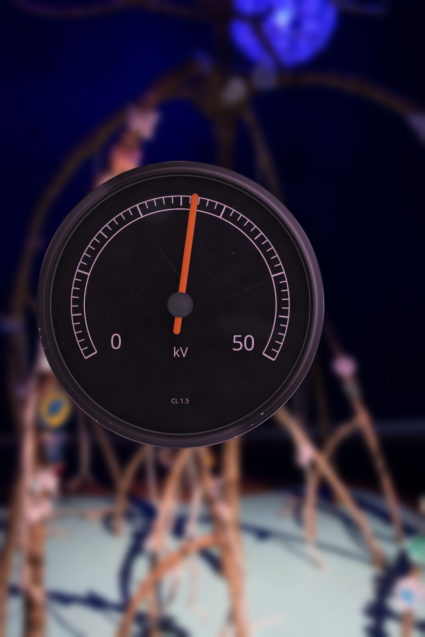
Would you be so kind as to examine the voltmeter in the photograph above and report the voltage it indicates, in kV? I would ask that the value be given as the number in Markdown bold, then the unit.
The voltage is **26.5** kV
